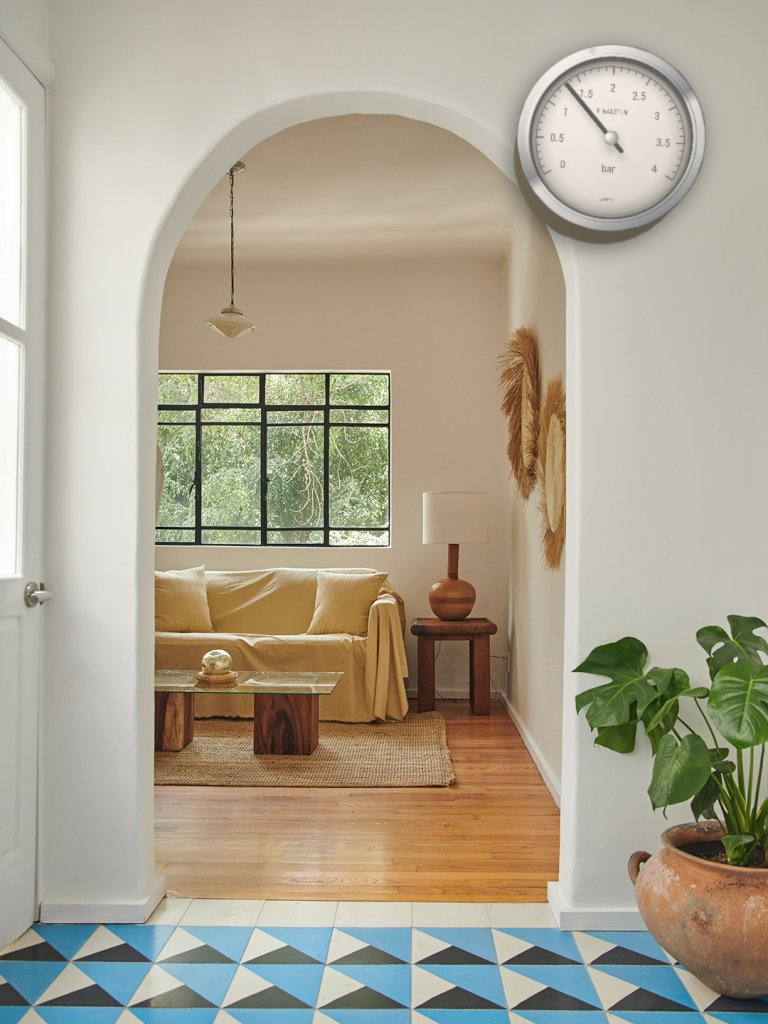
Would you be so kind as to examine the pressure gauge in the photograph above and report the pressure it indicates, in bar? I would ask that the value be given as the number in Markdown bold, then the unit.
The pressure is **1.3** bar
